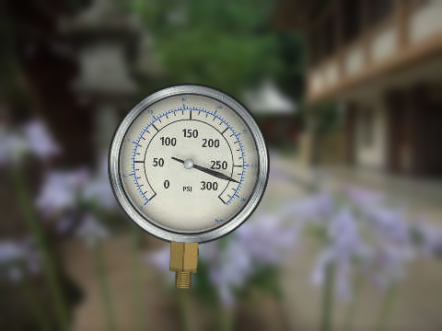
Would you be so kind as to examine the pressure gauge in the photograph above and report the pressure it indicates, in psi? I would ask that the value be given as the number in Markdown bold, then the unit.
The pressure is **270** psi
